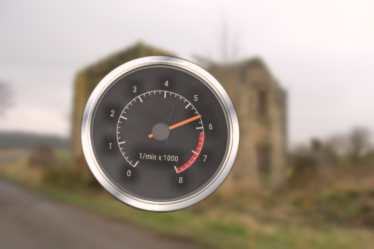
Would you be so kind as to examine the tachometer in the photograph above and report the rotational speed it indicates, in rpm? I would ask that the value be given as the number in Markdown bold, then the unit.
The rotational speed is **5600** rpm
